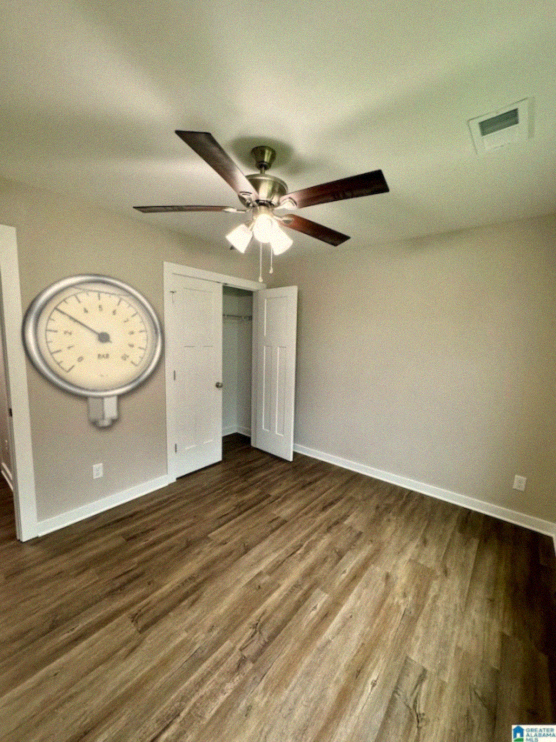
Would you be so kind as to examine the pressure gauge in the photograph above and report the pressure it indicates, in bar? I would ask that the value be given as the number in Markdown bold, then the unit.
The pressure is **3** bar
